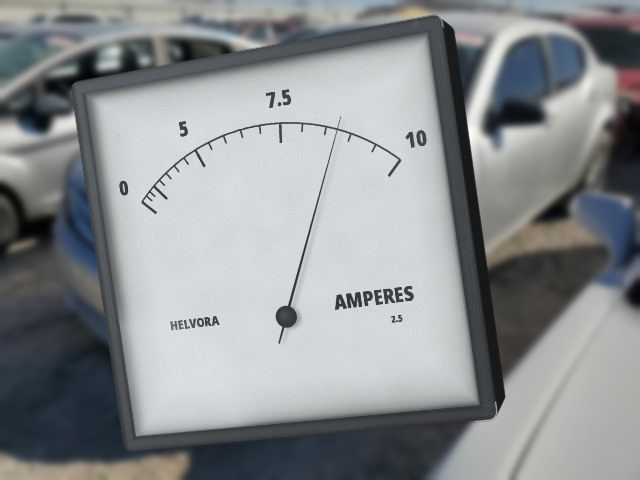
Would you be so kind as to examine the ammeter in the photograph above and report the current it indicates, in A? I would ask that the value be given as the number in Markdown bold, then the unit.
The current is **8.75** A
